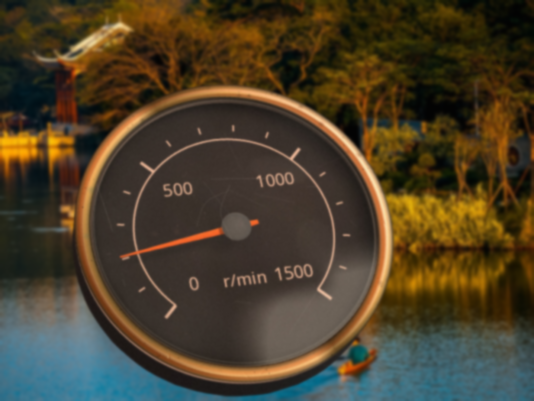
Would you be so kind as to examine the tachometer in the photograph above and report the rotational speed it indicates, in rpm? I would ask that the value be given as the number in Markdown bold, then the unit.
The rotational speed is **200** rpm
